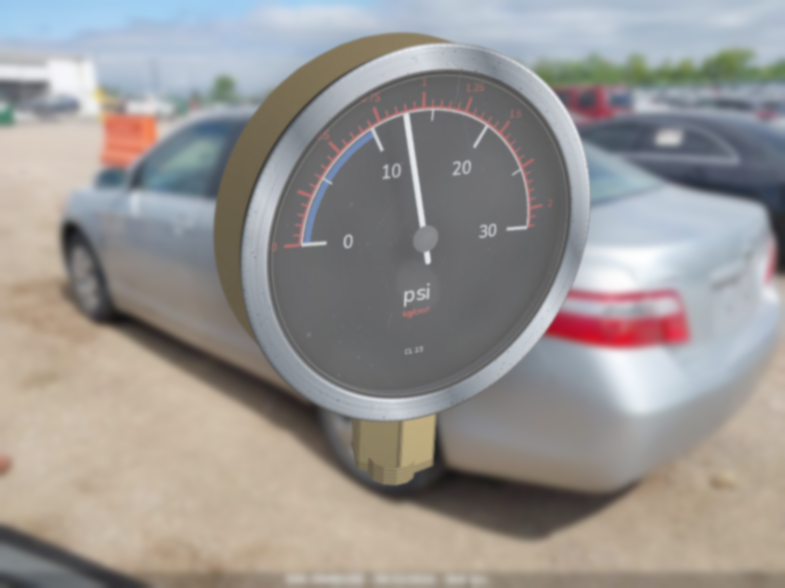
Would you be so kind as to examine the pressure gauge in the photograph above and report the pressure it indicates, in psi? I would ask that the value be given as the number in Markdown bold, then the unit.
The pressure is **12.5** psi
